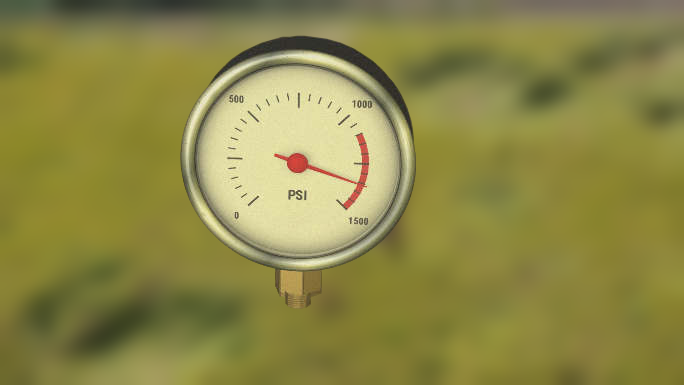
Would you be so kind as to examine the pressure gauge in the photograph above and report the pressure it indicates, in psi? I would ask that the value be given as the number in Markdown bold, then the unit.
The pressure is **1350** psi
